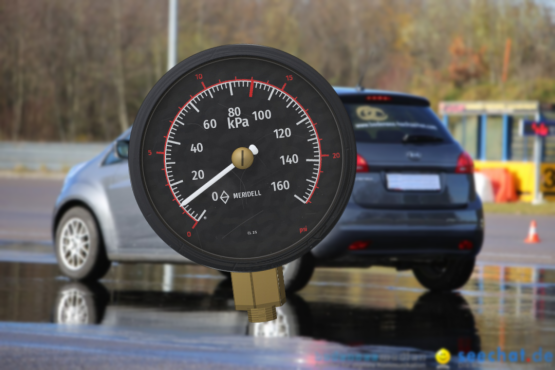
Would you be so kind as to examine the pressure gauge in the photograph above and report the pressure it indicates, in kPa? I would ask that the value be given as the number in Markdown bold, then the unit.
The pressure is **10** kPa
